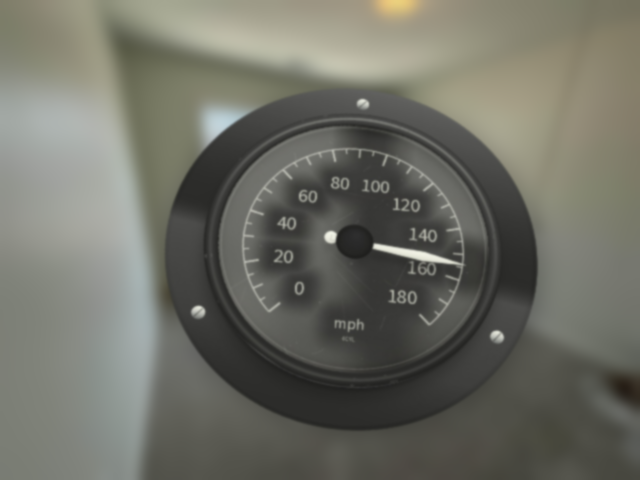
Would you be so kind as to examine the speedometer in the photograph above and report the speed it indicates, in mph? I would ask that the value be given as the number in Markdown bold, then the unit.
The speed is **155** mph
